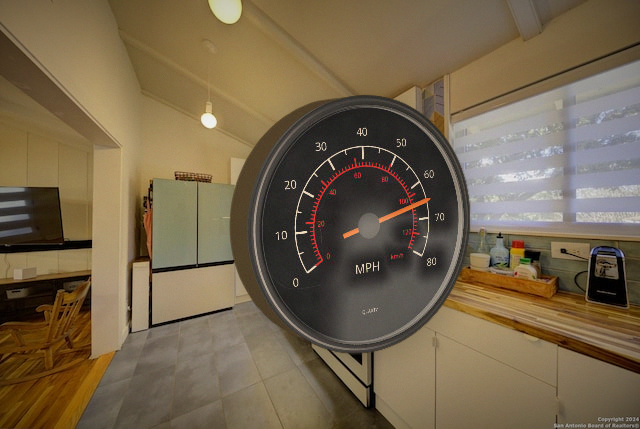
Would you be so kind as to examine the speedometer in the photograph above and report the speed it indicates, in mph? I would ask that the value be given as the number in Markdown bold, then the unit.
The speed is **65** mph
